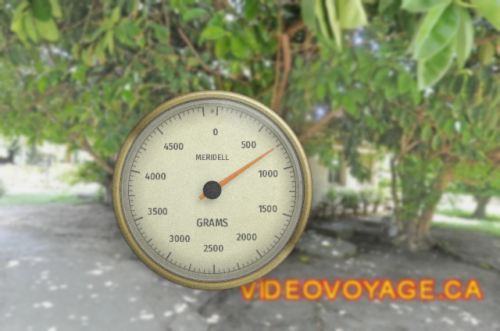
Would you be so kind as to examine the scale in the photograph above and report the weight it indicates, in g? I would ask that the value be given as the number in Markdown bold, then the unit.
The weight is **750** g
